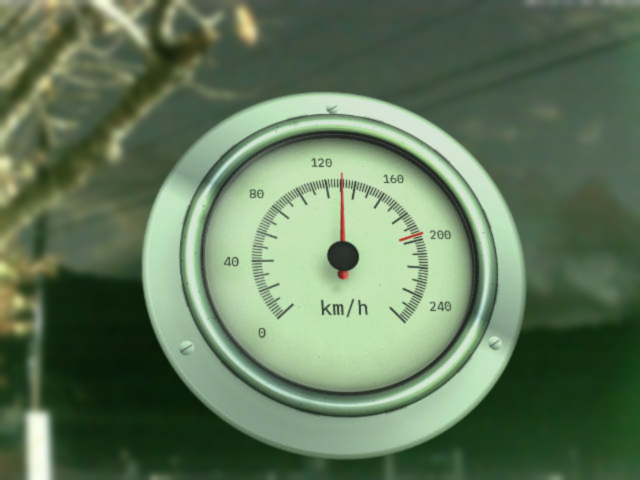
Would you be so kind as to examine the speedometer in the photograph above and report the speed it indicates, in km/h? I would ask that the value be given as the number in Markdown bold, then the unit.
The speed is **130** km/h
